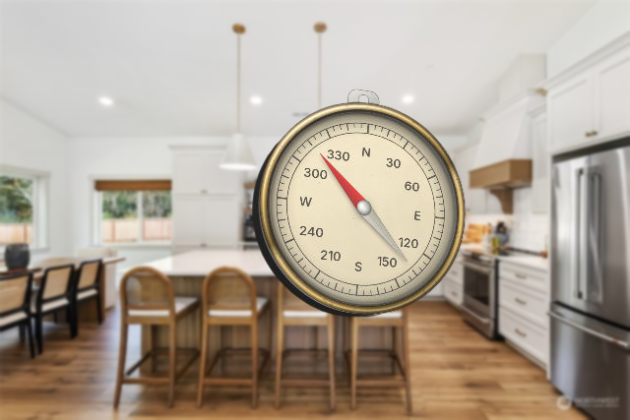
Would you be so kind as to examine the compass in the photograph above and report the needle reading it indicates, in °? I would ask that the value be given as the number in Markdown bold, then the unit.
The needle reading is **315** °
